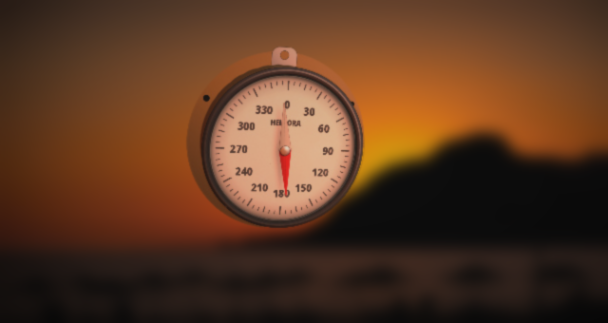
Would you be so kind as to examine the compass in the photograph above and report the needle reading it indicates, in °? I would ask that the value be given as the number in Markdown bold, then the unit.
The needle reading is **175** °
